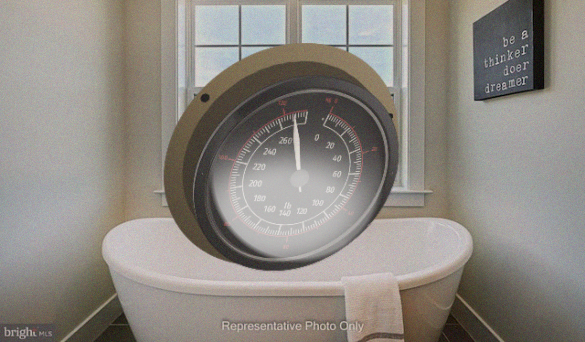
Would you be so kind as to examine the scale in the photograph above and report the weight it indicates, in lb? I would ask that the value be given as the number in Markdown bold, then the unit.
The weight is **270** lb
